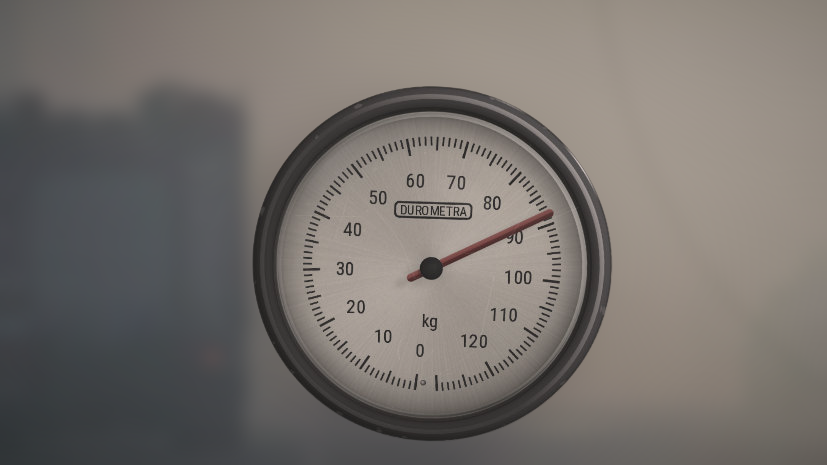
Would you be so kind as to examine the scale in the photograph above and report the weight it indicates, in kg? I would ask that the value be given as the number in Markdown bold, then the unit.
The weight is **88** kg
